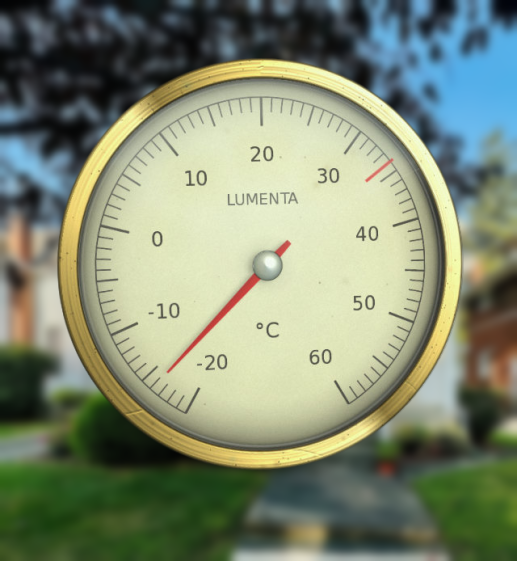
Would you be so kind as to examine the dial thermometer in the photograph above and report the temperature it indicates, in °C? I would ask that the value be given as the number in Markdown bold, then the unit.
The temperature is **-16** °C
